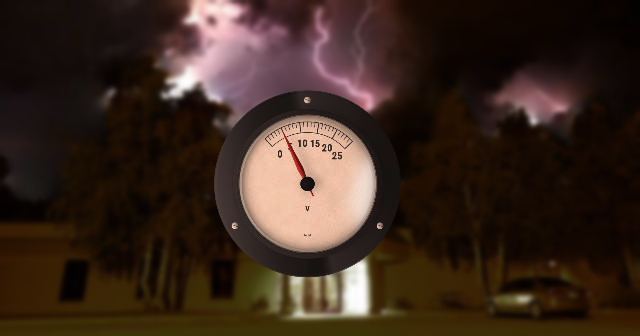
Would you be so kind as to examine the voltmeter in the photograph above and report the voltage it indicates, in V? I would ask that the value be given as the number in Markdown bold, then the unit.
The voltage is **5** V
